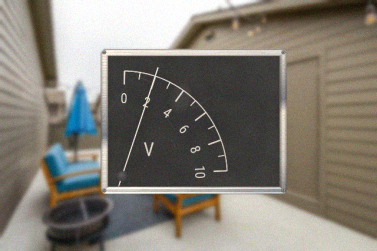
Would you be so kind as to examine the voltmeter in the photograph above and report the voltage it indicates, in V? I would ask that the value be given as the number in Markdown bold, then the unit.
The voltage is **2** V
